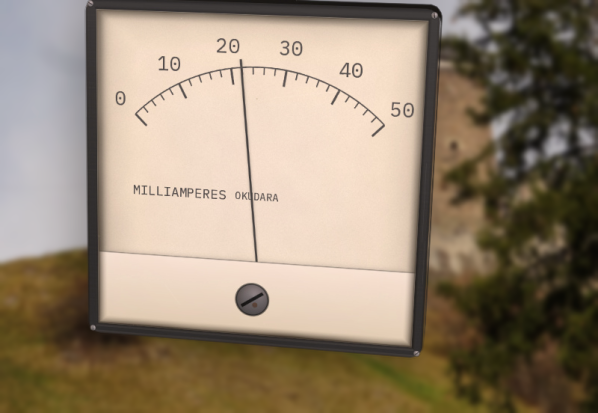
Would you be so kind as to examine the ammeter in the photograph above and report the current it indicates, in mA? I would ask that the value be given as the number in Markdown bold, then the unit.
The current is **22** mA
